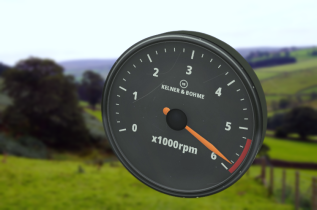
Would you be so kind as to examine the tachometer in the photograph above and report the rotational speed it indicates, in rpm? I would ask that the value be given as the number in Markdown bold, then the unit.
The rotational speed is **5800** rpm
